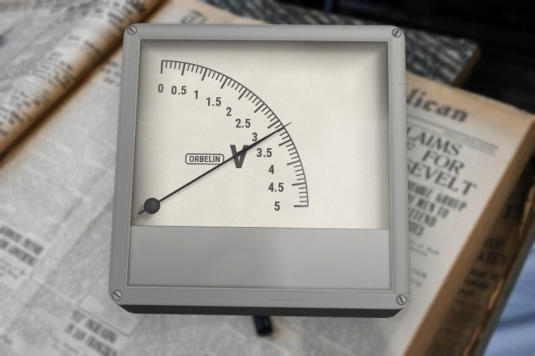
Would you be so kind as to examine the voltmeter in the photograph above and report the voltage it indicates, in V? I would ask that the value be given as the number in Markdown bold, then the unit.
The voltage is **3.2** V
